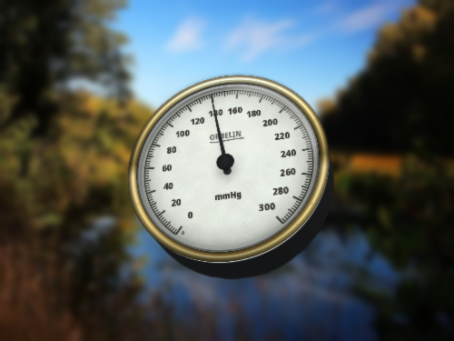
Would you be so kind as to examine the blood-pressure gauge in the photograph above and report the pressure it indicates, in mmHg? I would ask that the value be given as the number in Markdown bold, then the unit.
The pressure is **140** mmHg
